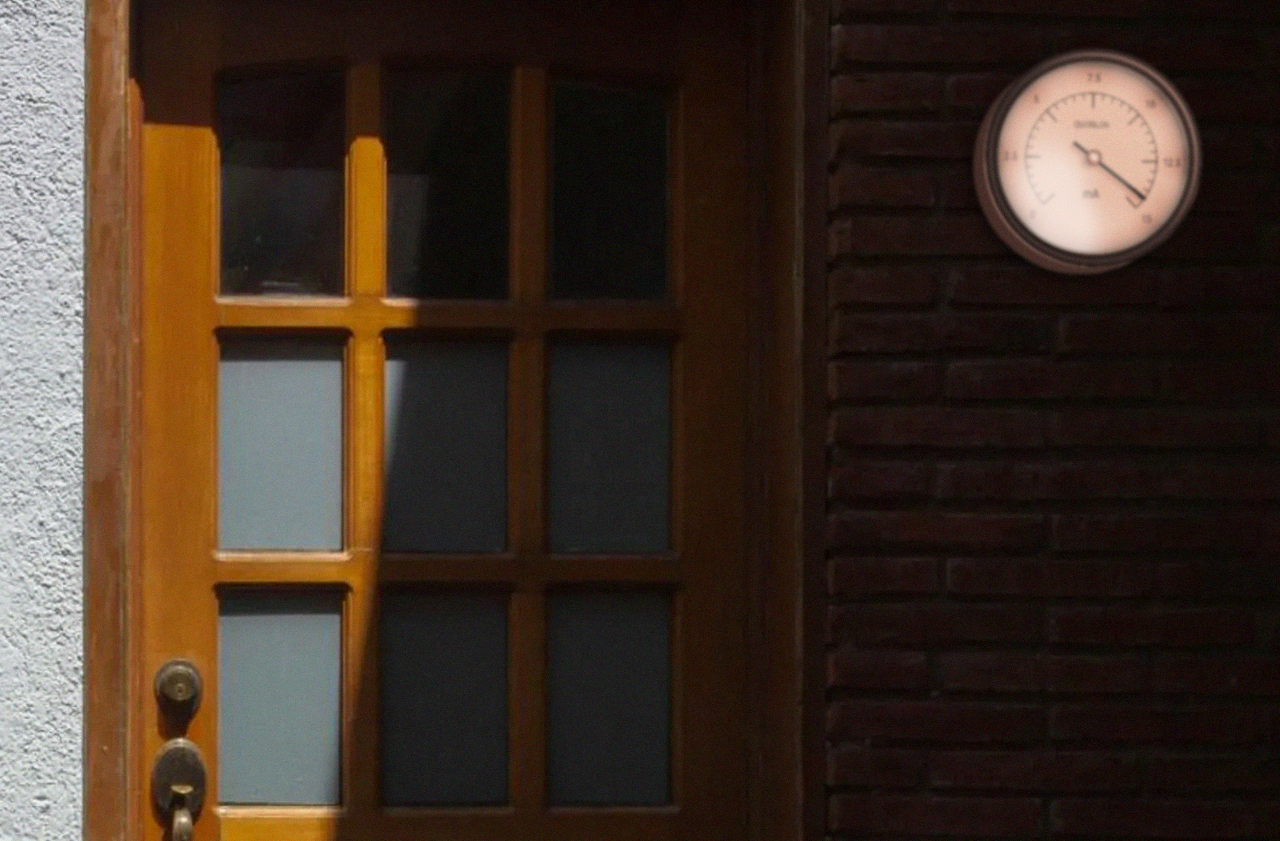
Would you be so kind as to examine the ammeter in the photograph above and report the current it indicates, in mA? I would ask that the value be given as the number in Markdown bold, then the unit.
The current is **14.5** mA
